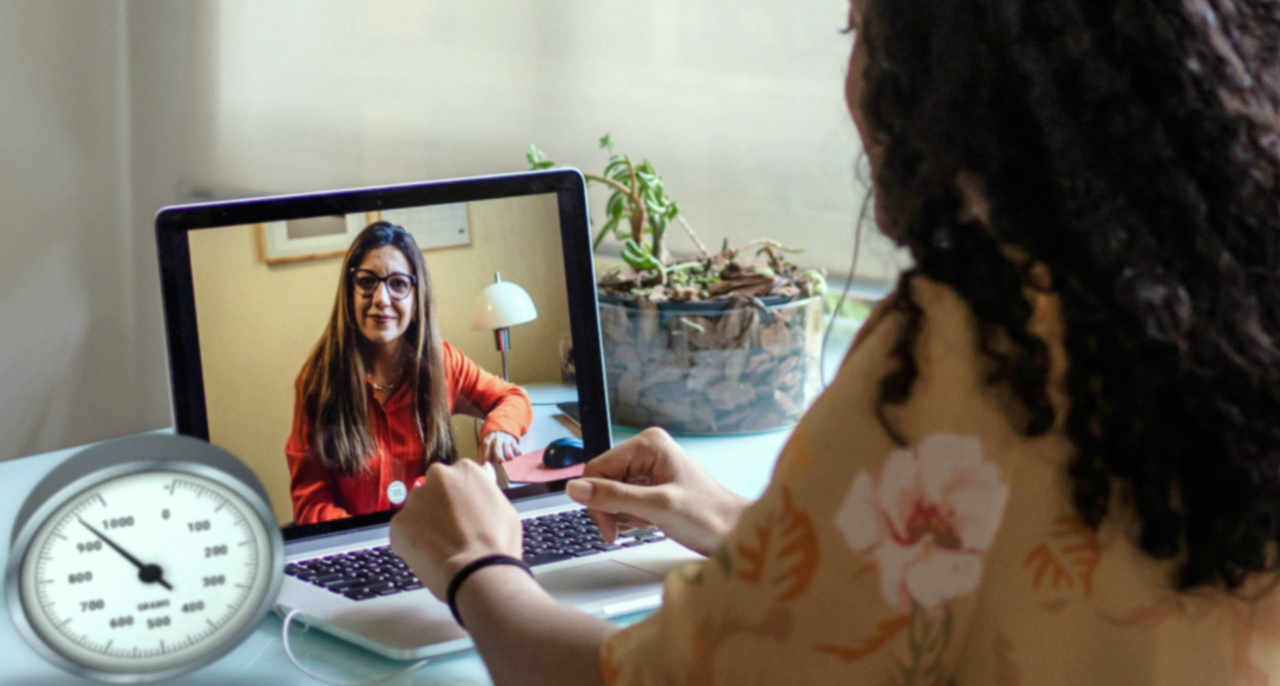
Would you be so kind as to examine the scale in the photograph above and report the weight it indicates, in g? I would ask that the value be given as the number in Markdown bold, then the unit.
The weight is **950** g
